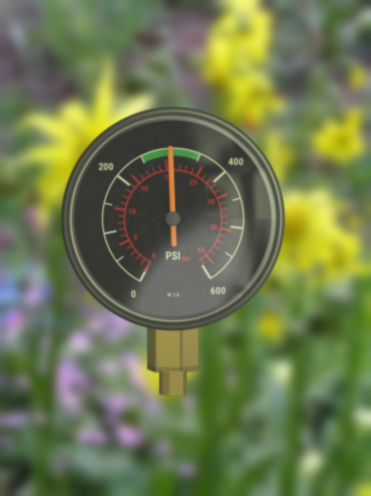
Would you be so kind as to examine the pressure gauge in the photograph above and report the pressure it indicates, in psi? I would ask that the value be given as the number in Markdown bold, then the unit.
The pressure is **300** psi
